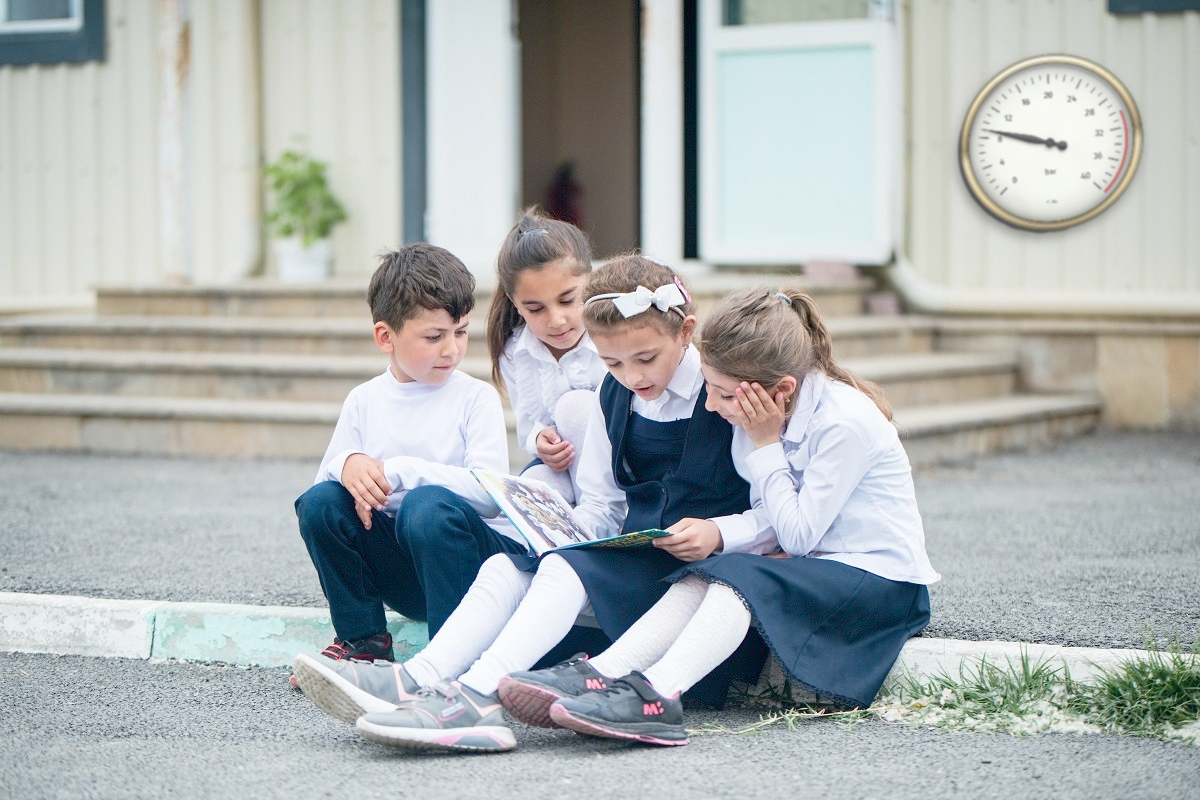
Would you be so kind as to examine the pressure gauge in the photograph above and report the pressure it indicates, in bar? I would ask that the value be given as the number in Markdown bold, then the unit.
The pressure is **9** bar
